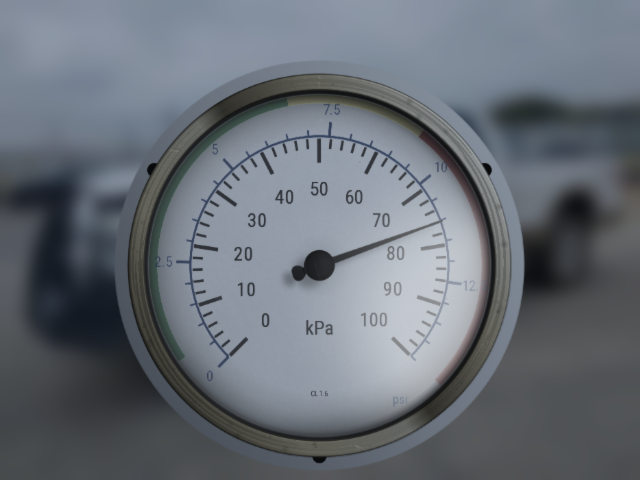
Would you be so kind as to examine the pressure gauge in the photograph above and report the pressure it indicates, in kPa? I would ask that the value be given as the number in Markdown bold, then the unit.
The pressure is **76** kPa
